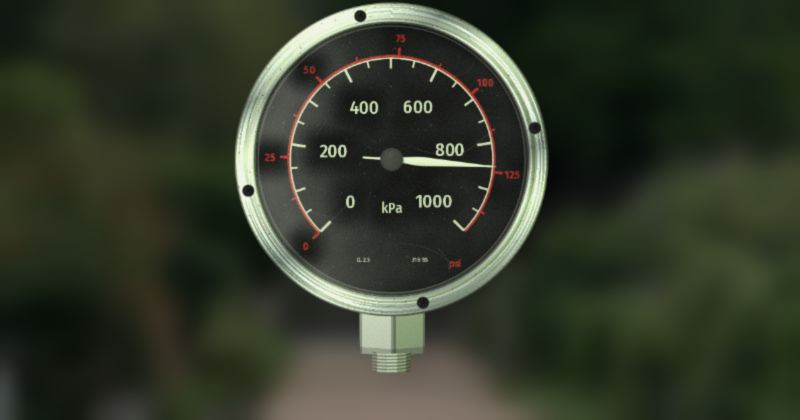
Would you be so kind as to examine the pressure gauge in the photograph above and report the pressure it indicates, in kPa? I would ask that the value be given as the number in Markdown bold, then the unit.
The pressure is **850** kPa
